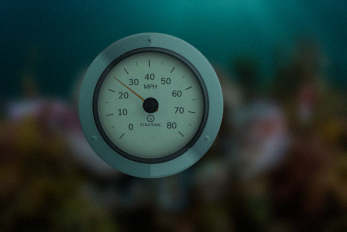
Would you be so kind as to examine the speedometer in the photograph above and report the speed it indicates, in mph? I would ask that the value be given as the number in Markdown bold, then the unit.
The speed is **25** mph
